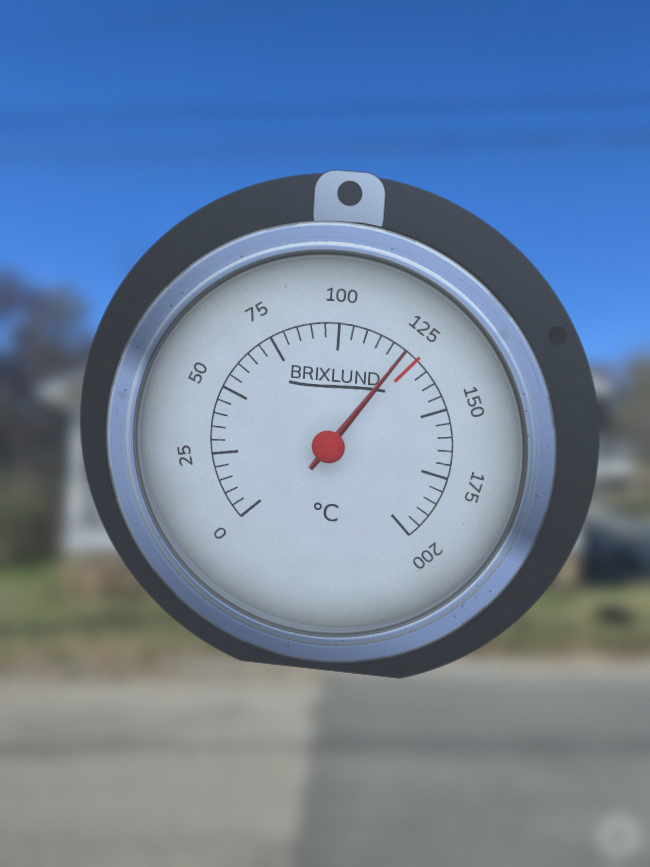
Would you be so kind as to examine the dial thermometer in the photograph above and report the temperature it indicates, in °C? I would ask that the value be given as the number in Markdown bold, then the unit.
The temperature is **125** °C
